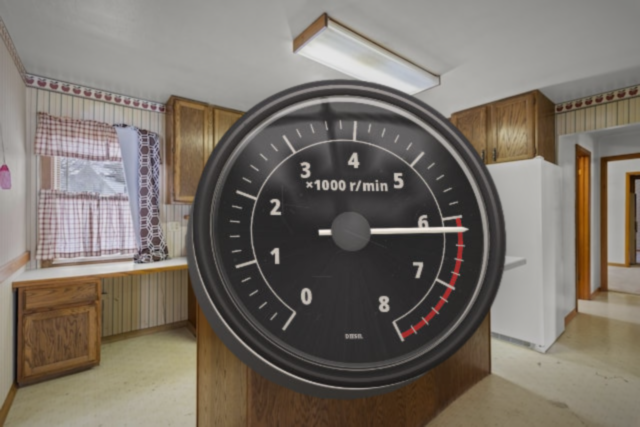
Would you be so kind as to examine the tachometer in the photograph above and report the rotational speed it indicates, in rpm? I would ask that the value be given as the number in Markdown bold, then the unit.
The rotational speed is **6200** rpm
